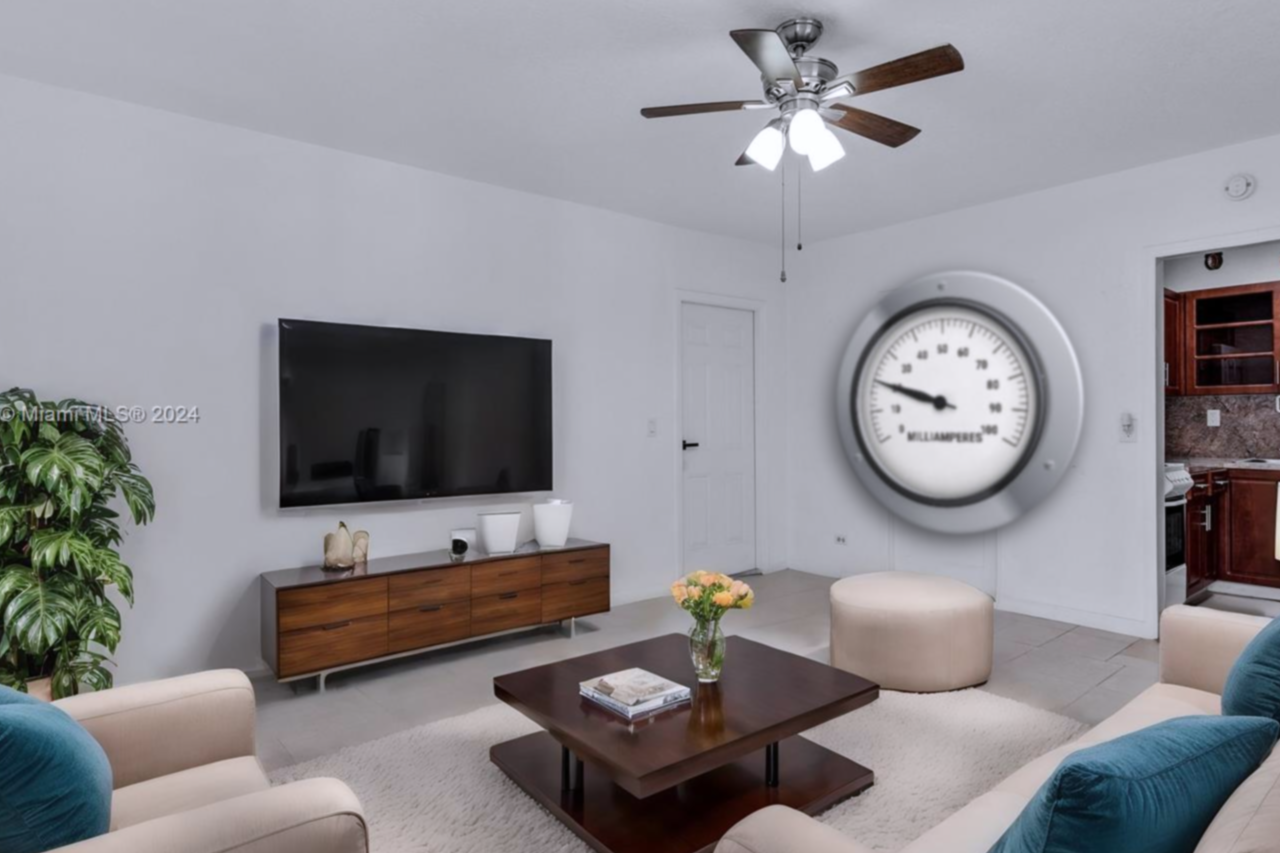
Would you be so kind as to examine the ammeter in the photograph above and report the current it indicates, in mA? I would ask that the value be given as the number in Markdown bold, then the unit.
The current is **20** mA
